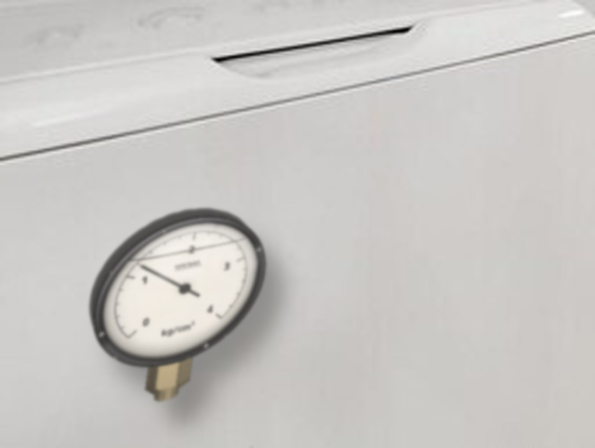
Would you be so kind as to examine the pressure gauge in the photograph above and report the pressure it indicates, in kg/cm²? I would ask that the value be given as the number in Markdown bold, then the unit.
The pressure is **1.2** kg/cm²
